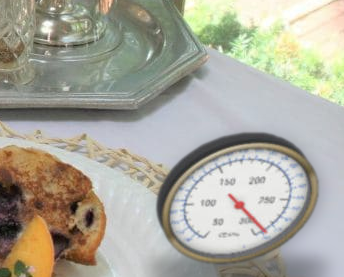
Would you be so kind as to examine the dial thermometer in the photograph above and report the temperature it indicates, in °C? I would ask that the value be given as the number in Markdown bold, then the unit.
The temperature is **290** °C
